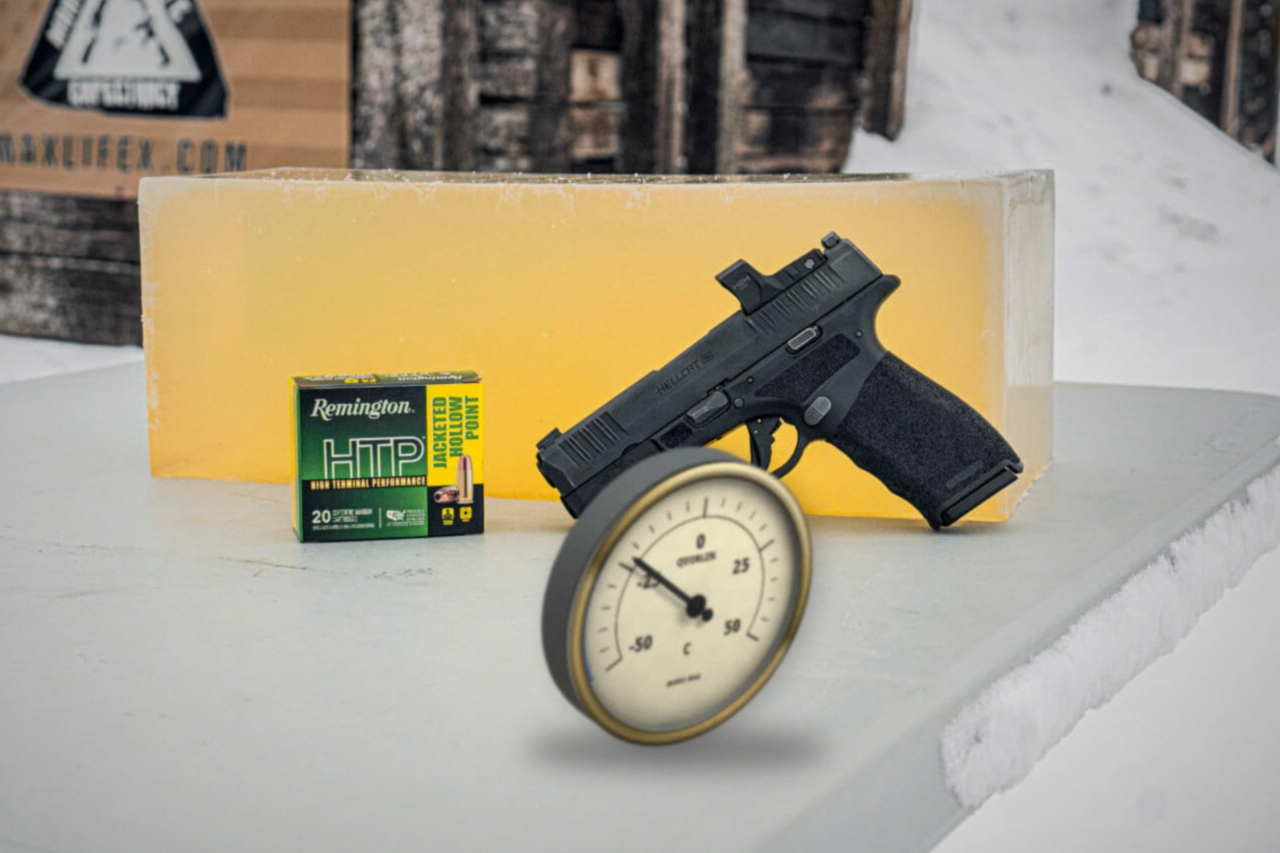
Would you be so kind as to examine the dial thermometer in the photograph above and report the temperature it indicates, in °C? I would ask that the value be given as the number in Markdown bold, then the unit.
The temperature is **-22.5** °C
